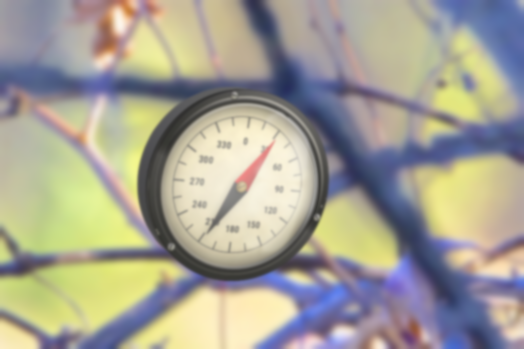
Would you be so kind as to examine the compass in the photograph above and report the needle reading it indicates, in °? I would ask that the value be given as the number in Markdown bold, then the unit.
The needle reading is **30** °
